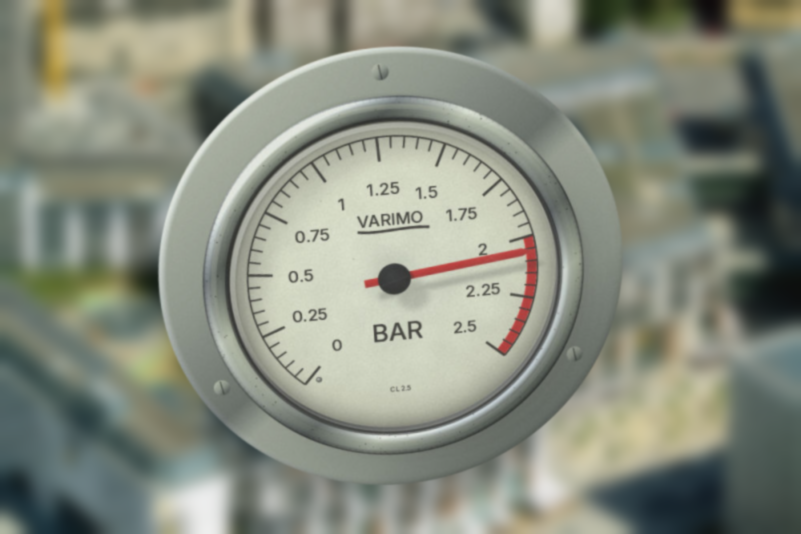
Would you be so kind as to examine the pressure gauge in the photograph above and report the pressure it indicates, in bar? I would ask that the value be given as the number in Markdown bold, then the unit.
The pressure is **2.05** bar
